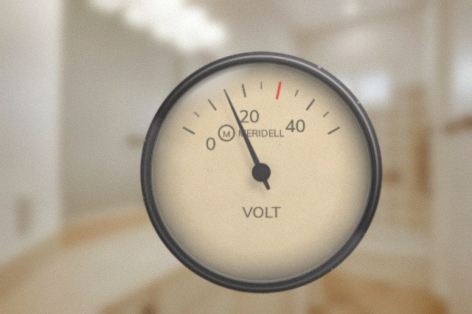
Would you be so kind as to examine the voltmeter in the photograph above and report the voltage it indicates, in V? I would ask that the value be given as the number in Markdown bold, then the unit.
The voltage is **15** V
